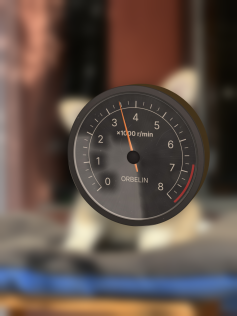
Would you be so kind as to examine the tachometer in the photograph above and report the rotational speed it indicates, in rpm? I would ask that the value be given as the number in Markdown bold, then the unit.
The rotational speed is **3500** rpm
